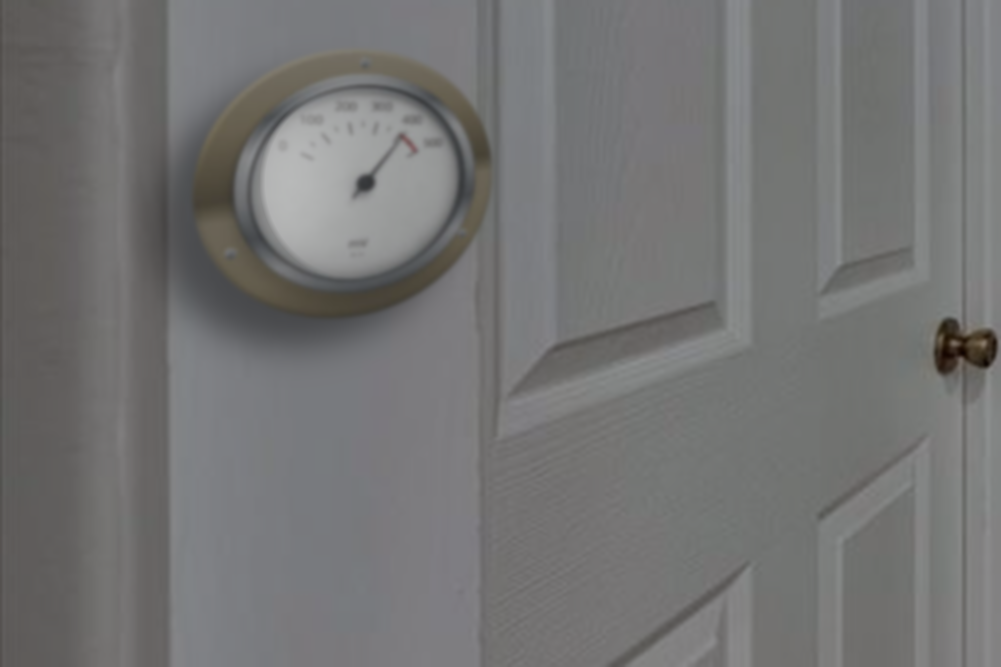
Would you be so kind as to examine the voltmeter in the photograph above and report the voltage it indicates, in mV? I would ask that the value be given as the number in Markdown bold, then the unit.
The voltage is **400** mV
